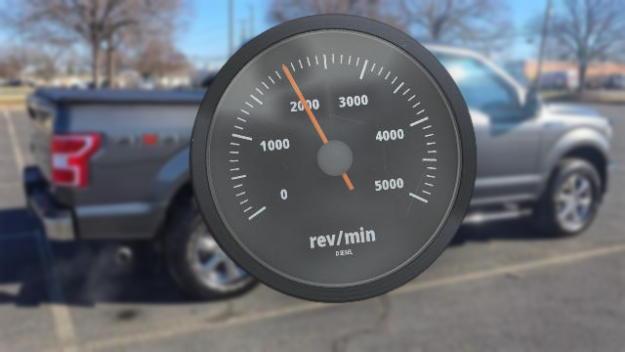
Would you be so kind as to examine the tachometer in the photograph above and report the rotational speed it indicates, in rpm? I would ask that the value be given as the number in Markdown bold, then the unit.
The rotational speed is **2000** rpm
